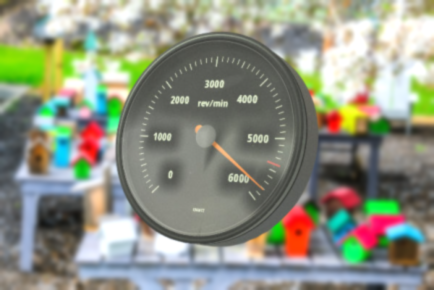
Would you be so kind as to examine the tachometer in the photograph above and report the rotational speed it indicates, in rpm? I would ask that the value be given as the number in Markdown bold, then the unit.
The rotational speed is **5800** rpm
